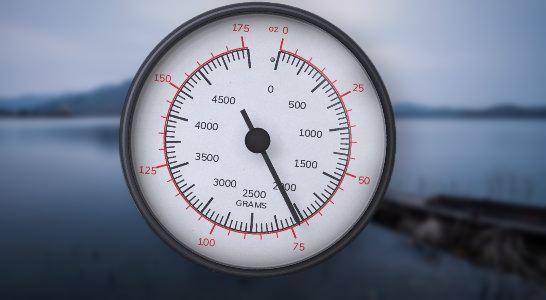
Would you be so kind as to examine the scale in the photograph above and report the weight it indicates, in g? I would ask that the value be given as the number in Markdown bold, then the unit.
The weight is **2050** g
